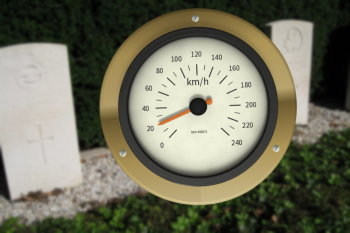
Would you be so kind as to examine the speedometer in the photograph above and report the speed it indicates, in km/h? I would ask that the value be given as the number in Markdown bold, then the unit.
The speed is **20** km/h
